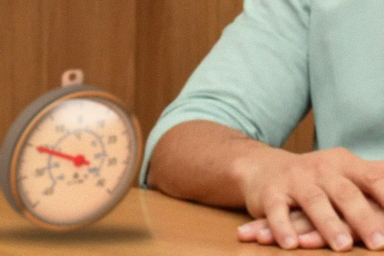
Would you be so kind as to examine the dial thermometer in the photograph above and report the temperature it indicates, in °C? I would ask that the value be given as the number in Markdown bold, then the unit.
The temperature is **-20** °C
